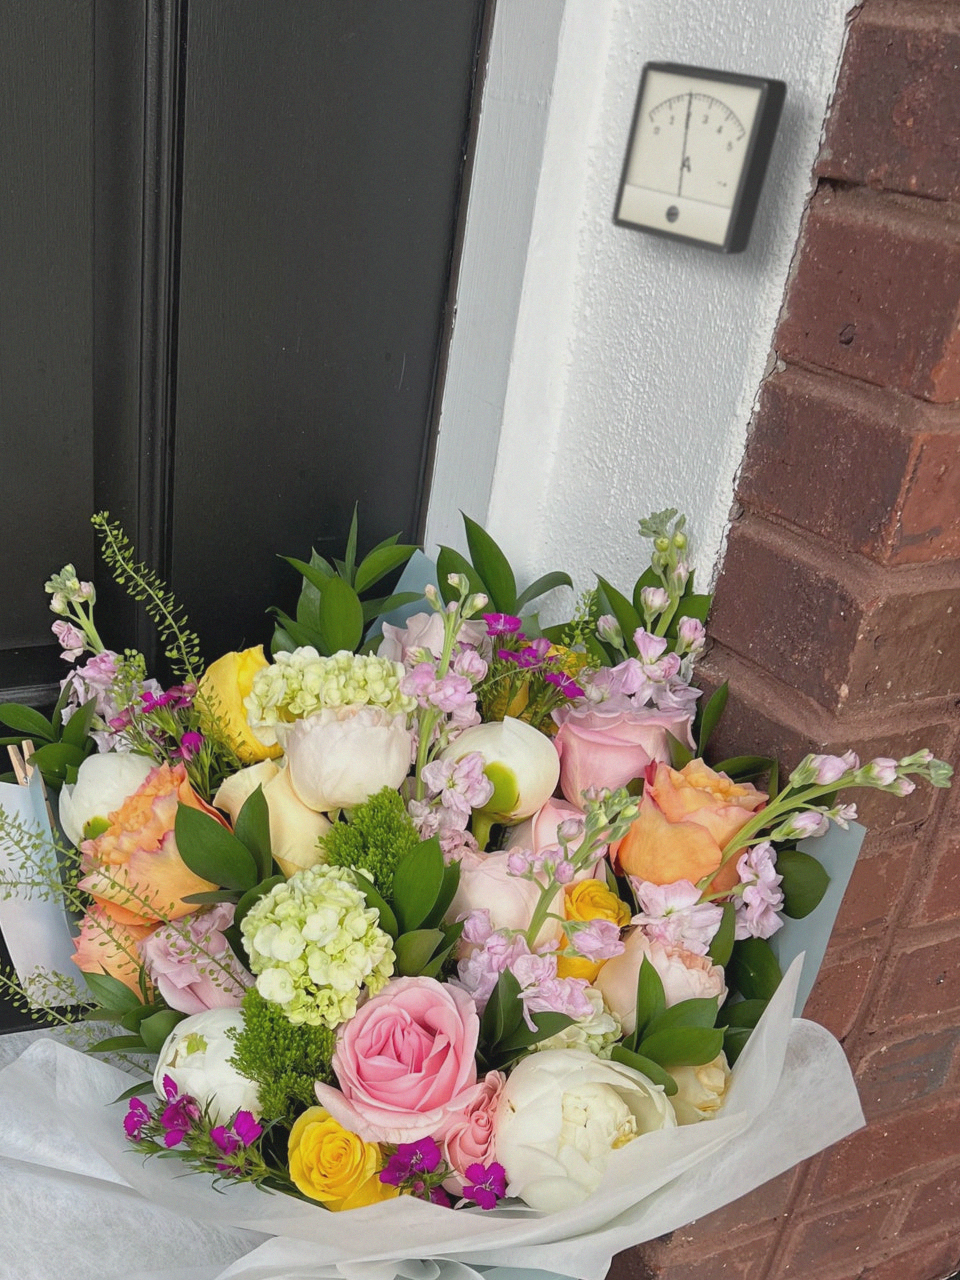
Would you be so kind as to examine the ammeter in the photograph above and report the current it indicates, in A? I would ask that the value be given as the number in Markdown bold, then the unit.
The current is **2** A
